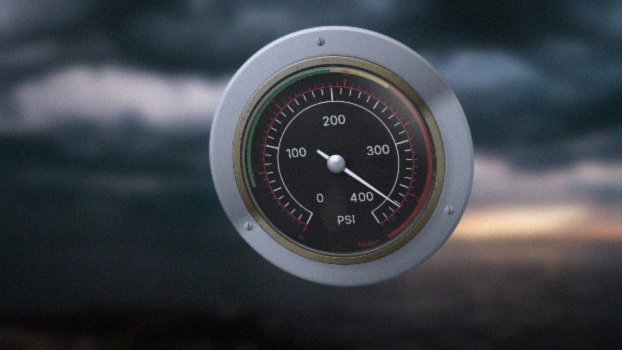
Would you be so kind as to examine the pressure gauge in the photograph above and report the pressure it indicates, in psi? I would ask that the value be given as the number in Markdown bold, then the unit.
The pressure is **370** psi
